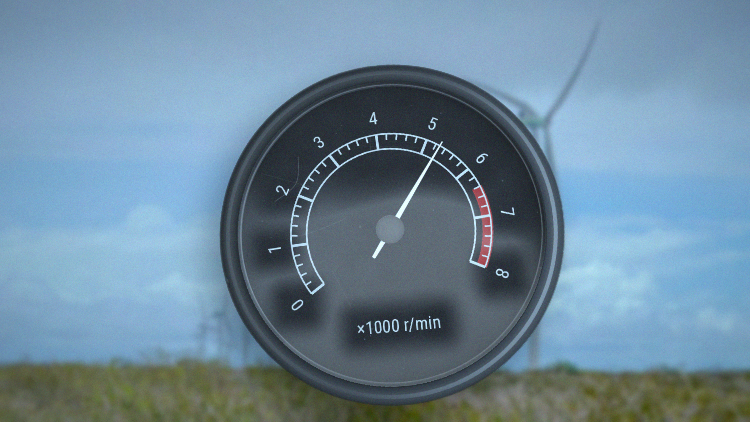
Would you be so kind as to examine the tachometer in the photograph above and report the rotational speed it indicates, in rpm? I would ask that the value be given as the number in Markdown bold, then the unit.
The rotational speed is **5300** rpm
